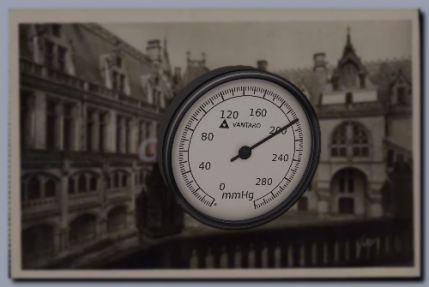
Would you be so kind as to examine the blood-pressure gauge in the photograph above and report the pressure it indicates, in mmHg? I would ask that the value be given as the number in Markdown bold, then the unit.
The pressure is **200** mmHg
